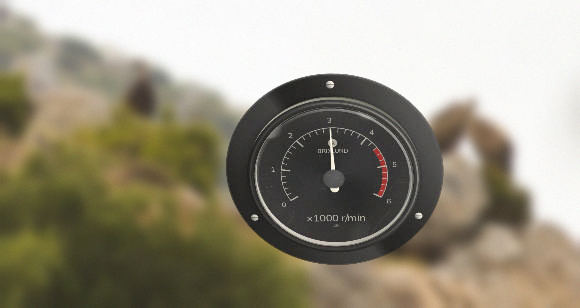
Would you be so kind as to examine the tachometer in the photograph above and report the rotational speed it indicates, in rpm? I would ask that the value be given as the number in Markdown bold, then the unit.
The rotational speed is **3000** rpm
